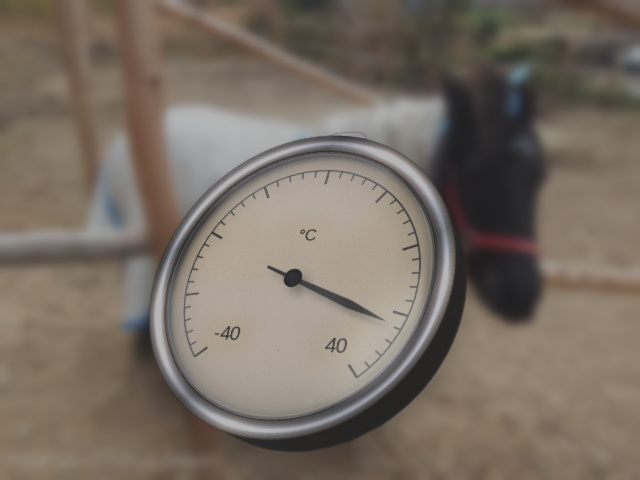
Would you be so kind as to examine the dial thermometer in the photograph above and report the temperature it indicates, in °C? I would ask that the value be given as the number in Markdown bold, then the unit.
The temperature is **32** °C
